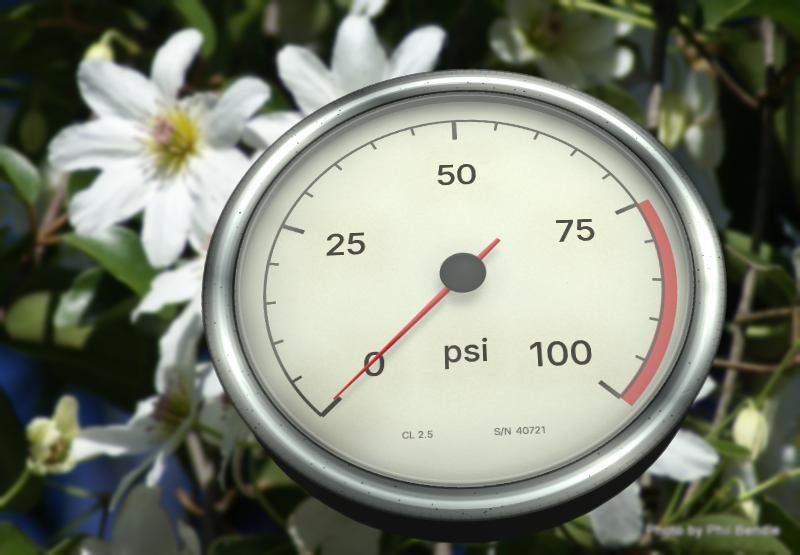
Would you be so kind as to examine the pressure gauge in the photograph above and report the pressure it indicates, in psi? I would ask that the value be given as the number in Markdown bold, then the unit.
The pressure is **0** psi
